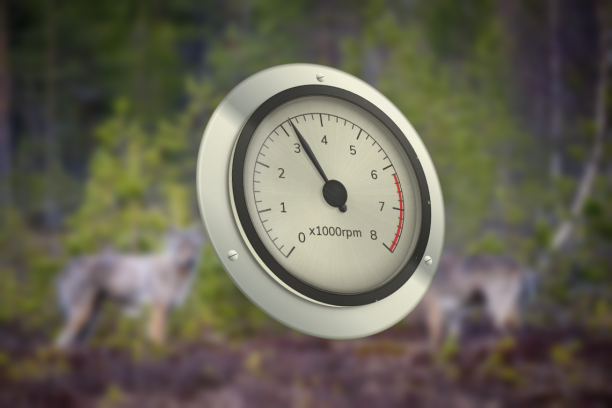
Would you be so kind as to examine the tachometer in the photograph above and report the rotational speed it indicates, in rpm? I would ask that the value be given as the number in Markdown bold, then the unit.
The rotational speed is **3200** rpm
